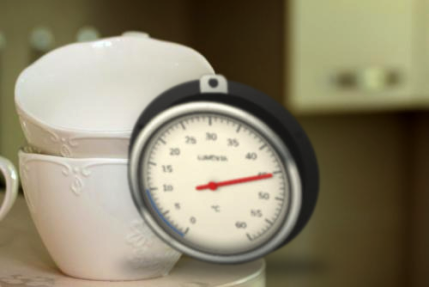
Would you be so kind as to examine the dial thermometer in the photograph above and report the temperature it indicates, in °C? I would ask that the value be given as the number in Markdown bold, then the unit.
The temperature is **45** °C
